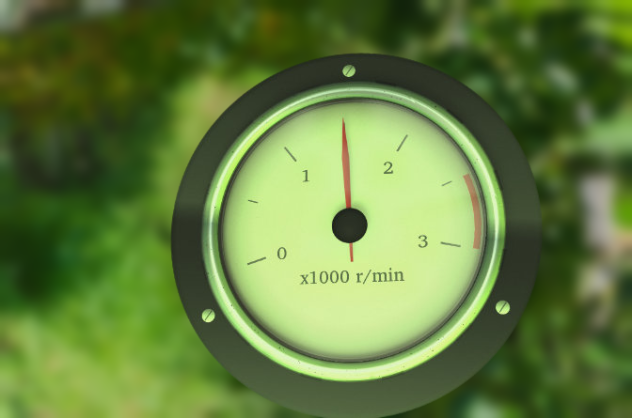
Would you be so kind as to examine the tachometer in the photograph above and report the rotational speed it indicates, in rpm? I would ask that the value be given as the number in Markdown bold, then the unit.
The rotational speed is **1500** rpm
